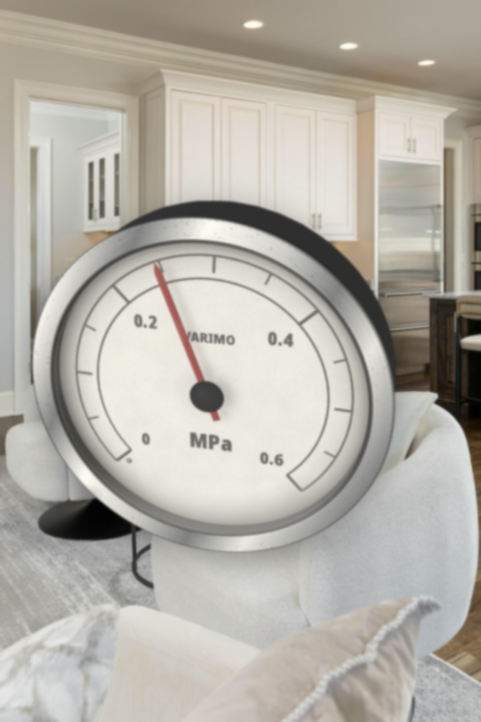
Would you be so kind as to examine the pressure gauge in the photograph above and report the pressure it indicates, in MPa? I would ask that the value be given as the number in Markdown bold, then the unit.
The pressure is **0.25** MPa
